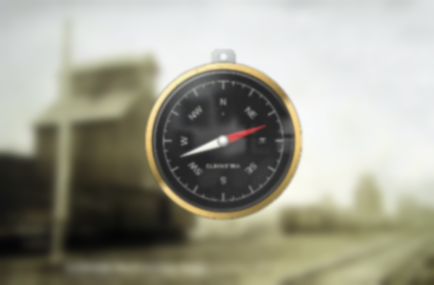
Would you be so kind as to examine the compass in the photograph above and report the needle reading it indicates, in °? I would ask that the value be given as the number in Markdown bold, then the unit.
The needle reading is **70** °
